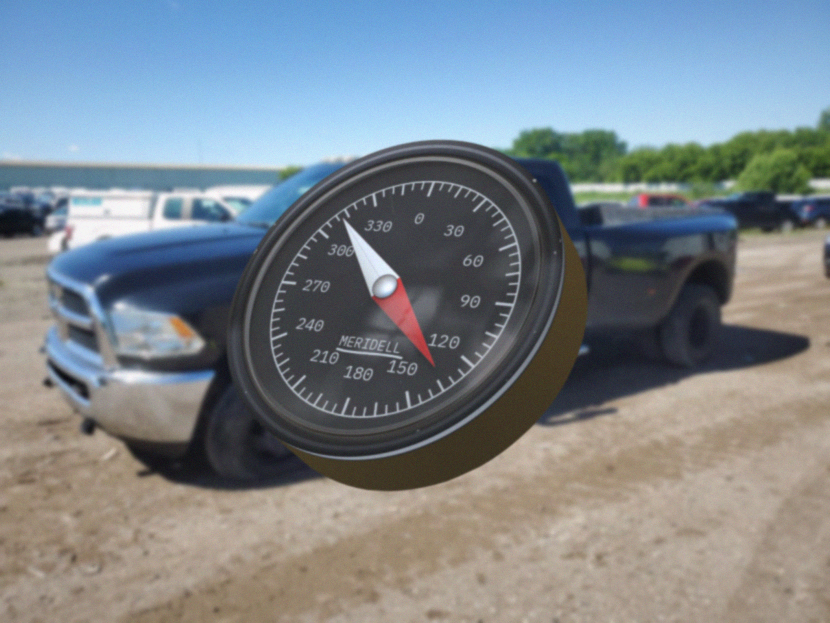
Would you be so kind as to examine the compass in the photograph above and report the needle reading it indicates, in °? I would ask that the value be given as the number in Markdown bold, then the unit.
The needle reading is **132.5** °
